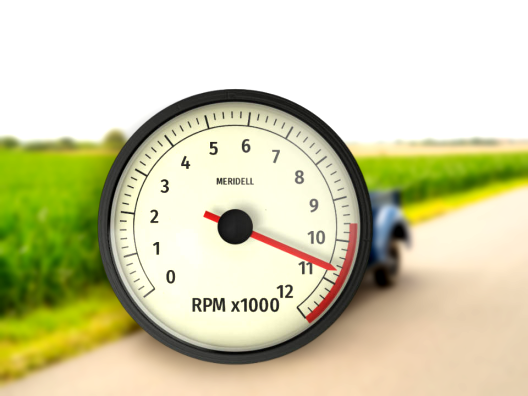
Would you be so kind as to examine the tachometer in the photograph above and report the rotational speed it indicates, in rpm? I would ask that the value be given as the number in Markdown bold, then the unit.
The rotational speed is **10700** rpm
